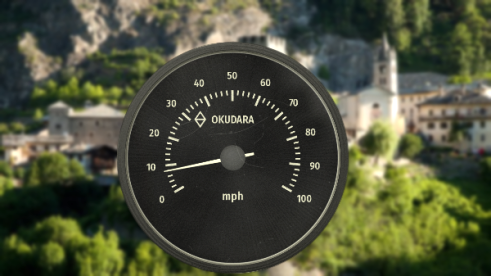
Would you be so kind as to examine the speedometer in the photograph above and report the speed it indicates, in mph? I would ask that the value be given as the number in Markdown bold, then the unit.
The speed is **8** mph
